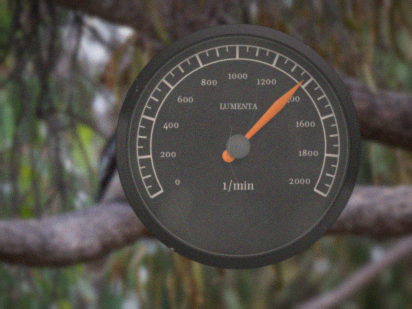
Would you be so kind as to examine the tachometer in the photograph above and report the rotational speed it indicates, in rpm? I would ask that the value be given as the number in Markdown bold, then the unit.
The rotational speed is **1375** rpm
